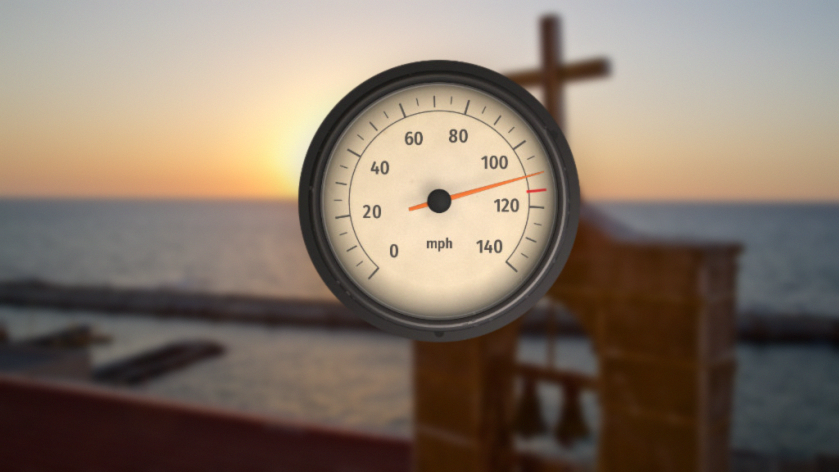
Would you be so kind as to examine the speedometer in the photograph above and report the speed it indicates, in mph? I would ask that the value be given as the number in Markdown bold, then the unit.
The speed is **110** mph
